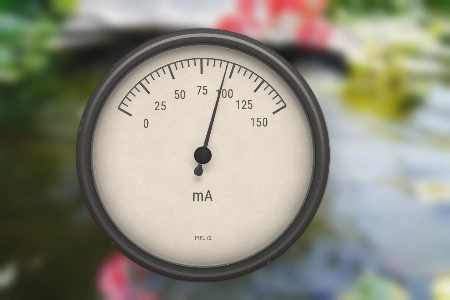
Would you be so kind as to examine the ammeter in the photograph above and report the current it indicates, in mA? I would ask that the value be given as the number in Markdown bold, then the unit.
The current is **95** mA
